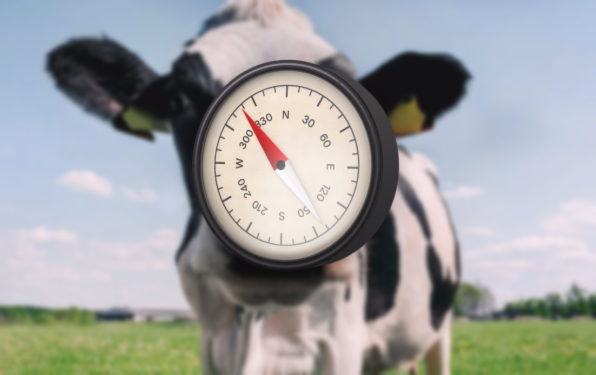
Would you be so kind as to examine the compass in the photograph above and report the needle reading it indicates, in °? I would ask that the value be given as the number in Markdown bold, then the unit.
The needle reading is **320** °
